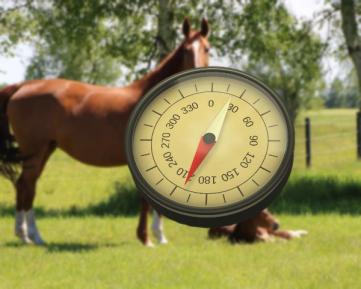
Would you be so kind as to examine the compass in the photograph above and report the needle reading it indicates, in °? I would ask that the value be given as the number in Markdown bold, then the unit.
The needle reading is **202.5** °
